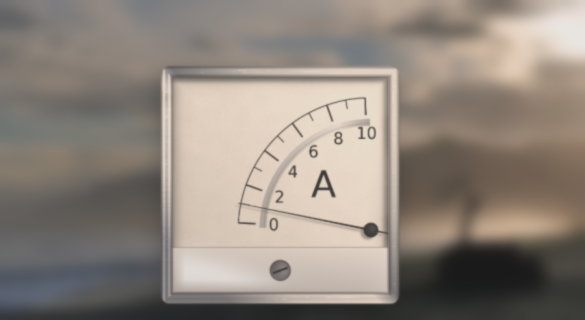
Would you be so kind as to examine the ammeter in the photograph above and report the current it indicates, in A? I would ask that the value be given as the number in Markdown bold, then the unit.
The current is **1** A
